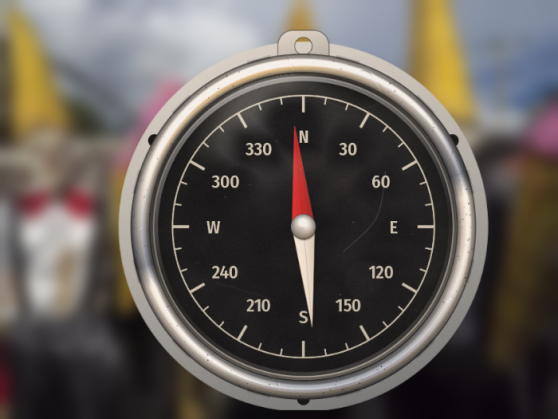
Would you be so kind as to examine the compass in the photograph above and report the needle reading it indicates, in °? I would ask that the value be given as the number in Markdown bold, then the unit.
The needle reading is **355** °
